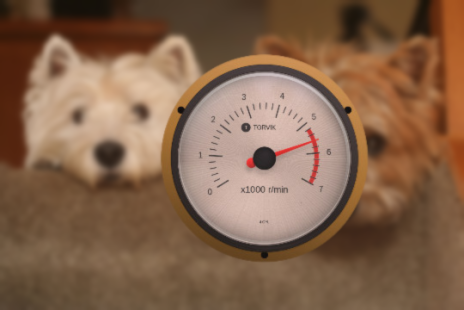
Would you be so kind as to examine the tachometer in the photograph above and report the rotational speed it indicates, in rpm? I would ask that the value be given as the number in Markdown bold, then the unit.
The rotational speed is **5600** rpm
